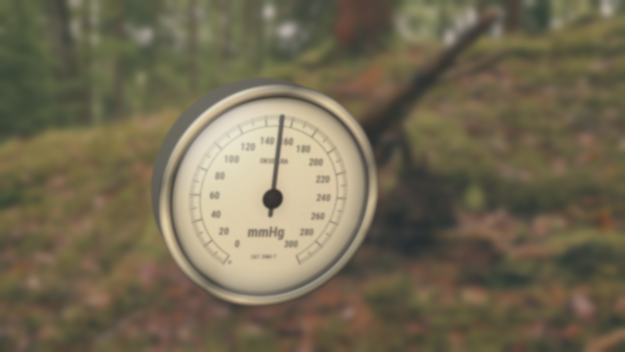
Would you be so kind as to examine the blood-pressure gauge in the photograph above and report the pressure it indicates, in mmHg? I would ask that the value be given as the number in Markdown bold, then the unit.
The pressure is **150** mmHg
